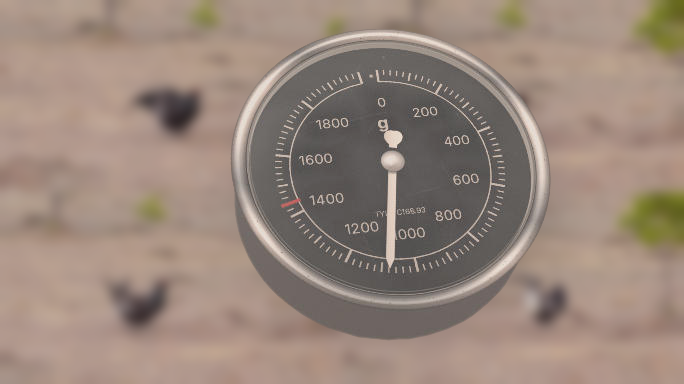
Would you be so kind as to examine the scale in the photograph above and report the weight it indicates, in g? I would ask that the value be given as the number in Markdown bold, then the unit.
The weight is **1080** g
